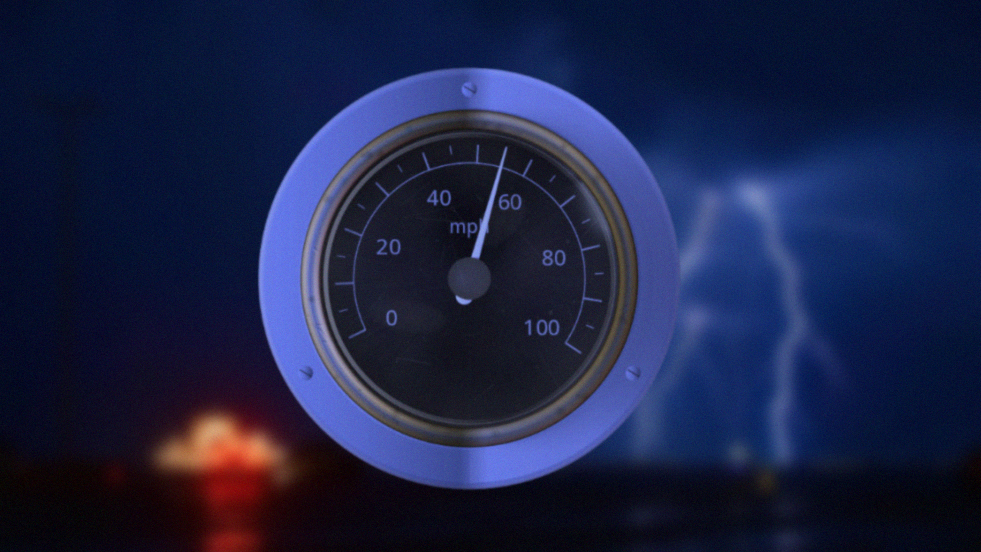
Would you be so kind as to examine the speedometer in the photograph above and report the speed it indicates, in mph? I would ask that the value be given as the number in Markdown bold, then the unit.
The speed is **55** mph
